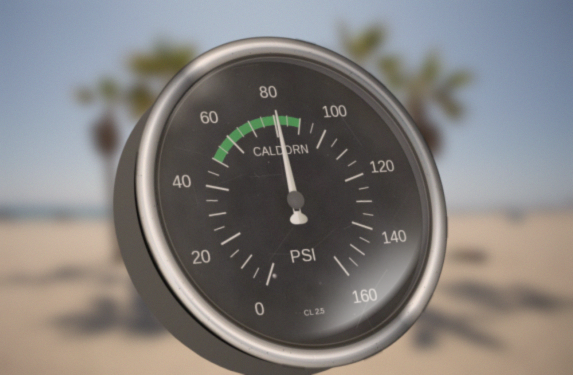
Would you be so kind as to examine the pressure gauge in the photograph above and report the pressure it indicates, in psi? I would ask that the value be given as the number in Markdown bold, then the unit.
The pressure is **80** psi
